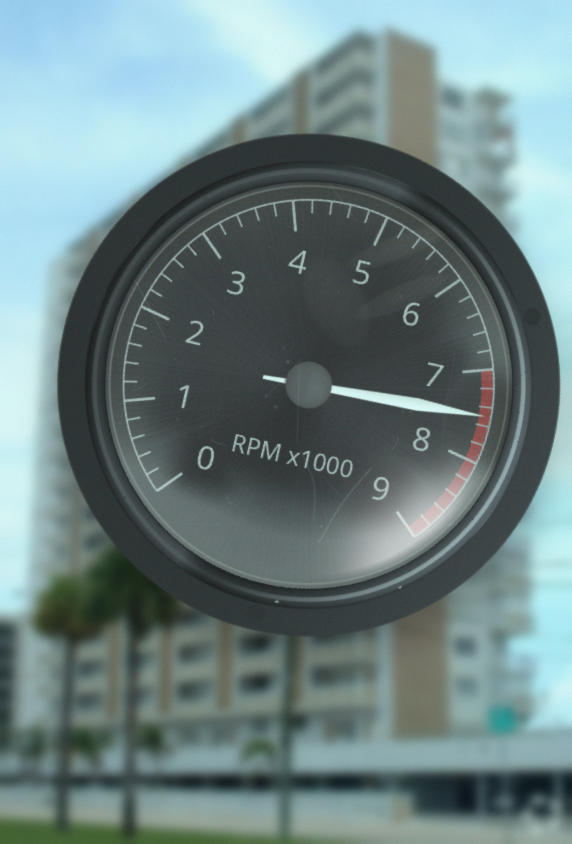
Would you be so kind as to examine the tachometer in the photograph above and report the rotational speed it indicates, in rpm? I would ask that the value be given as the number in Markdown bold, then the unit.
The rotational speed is **7500** rpm
